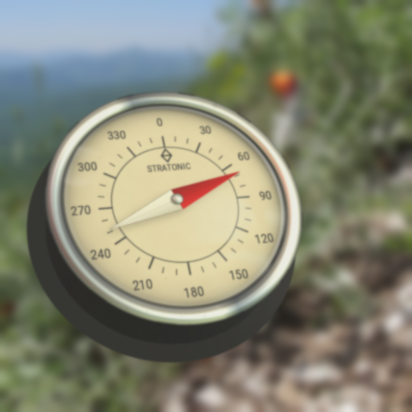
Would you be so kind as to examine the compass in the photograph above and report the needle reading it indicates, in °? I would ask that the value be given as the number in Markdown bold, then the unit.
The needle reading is **70** °
